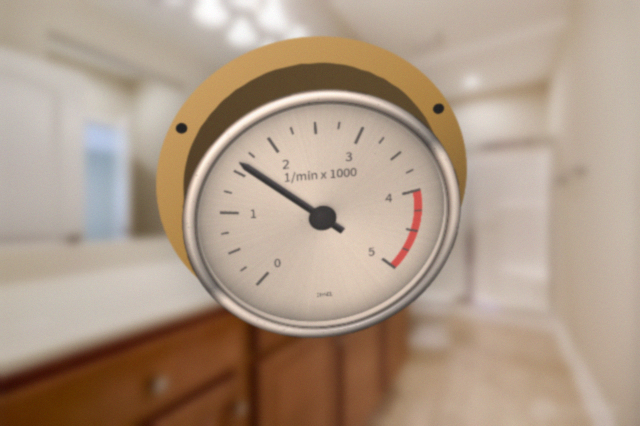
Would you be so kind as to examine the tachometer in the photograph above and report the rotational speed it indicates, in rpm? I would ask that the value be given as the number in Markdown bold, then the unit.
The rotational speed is **1625** rpm
